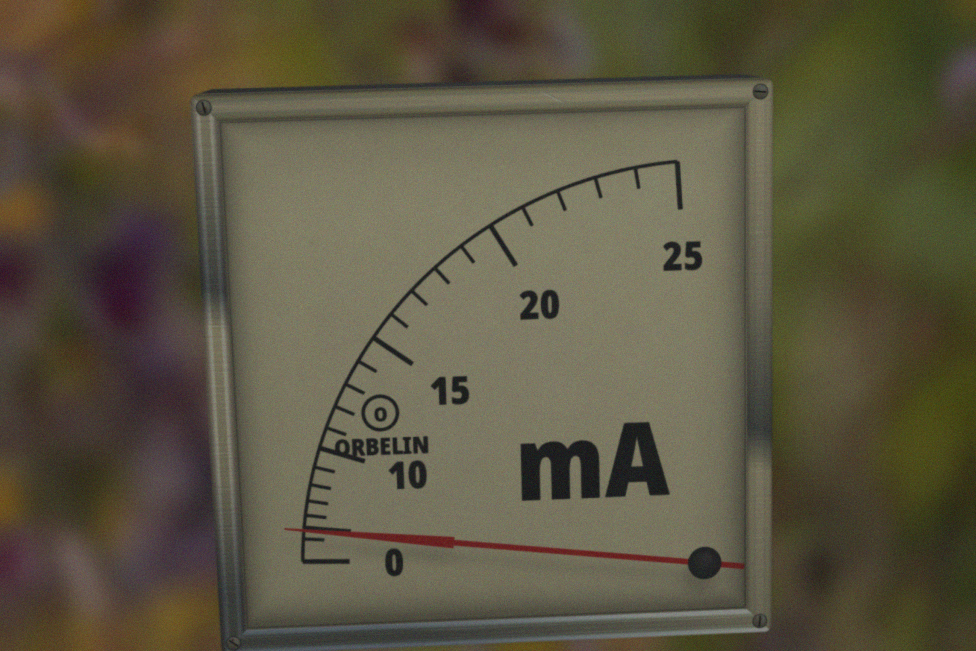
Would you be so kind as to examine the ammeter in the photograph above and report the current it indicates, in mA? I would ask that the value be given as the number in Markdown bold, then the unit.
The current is **5** mA
